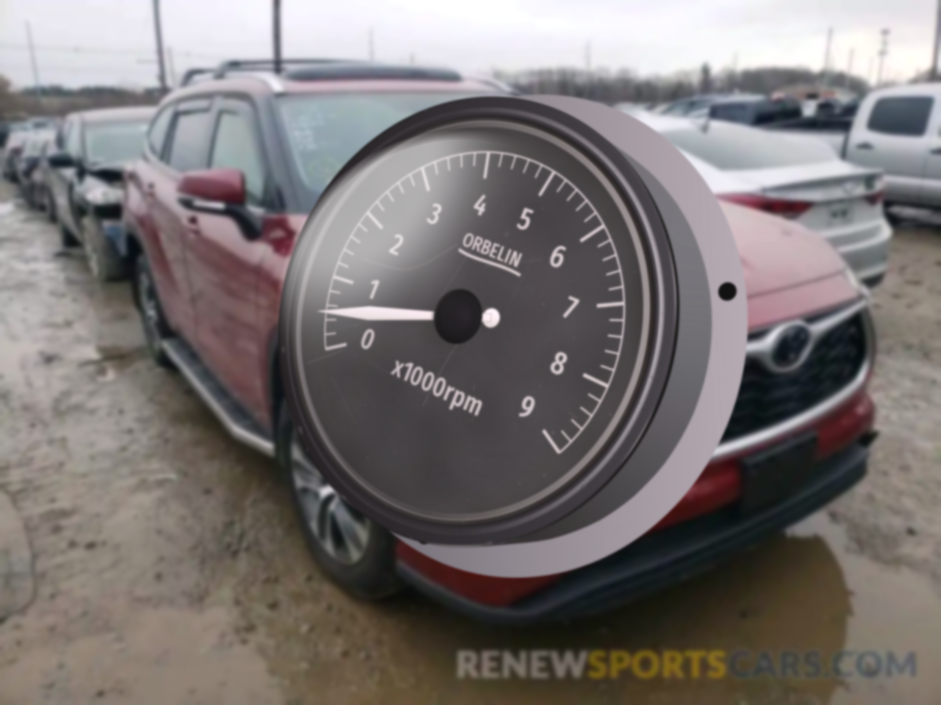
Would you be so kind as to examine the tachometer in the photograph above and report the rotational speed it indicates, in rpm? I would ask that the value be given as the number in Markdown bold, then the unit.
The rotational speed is **500** rpm
